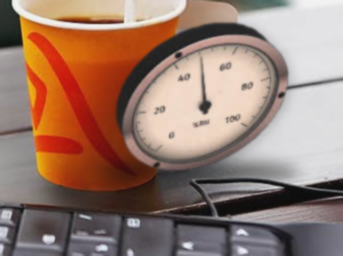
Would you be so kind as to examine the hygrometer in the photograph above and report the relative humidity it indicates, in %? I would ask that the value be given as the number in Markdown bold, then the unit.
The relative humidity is **48** %
